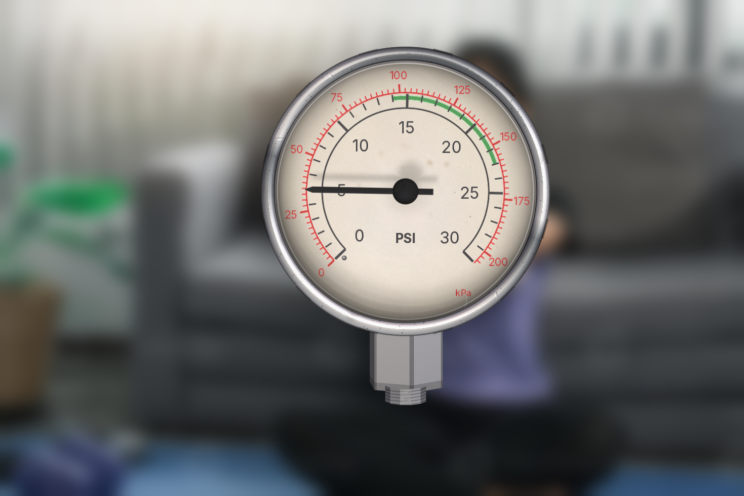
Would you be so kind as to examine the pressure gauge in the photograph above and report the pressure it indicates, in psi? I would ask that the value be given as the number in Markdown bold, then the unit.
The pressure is **5** psi
